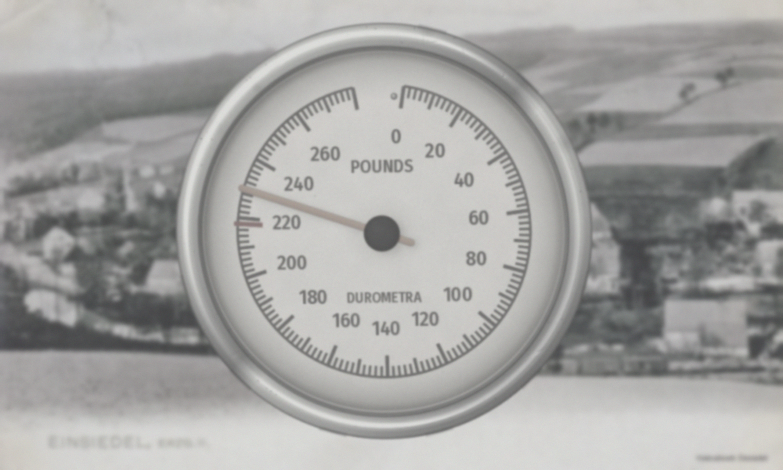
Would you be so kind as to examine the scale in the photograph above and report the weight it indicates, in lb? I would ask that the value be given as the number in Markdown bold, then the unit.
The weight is **230** lb
